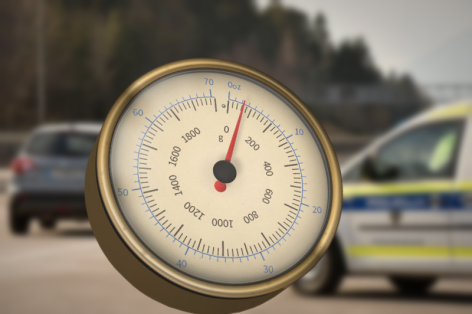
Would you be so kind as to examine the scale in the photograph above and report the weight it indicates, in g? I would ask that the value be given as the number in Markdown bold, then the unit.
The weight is **60** g
